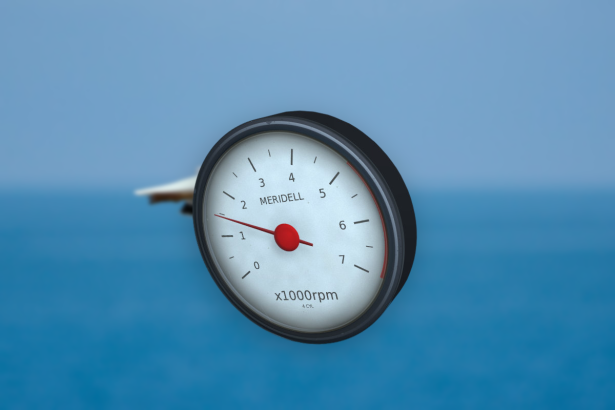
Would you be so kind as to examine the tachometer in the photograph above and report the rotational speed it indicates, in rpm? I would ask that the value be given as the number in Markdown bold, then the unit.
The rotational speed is **1500** rpm
